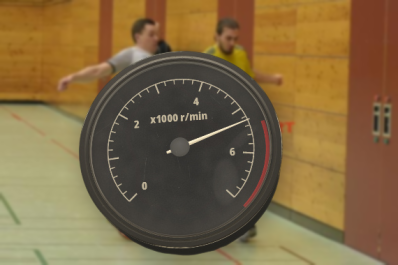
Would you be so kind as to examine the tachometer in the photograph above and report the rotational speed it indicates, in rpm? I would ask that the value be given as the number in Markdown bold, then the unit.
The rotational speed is **5300** rpm
